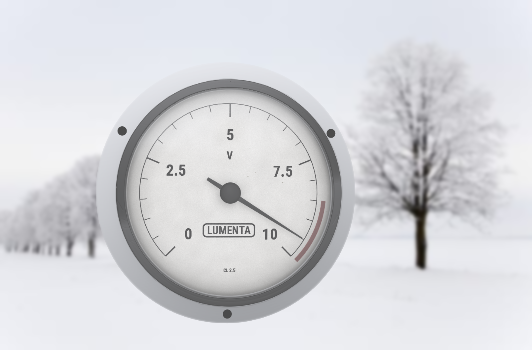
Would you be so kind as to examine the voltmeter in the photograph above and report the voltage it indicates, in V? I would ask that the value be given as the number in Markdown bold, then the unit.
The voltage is **9.5** V
